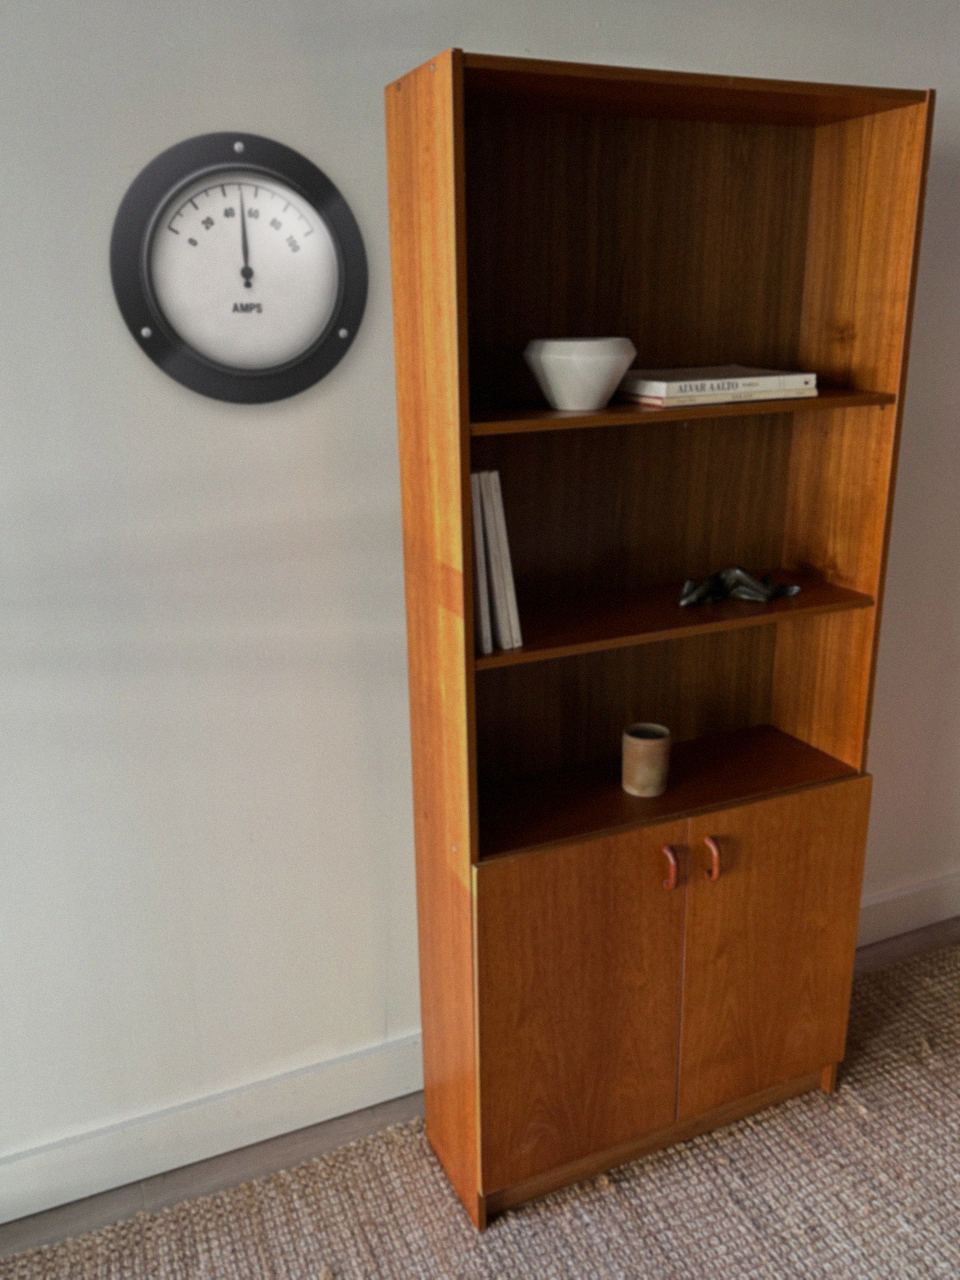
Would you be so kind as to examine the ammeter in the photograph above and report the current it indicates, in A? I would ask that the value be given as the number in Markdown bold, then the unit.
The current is **50** A
